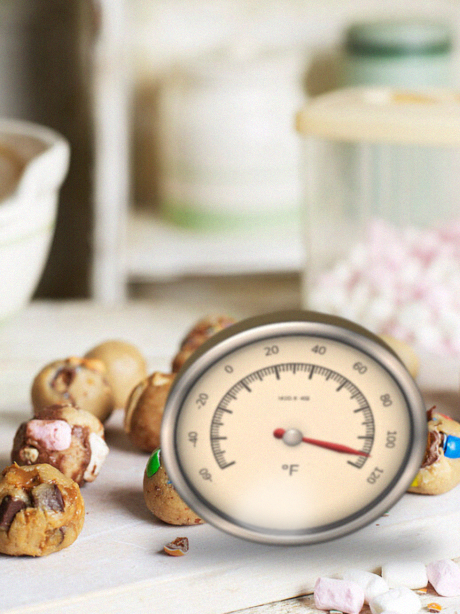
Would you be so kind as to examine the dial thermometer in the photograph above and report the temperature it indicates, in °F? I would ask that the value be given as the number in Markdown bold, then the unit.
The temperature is **110** °F
